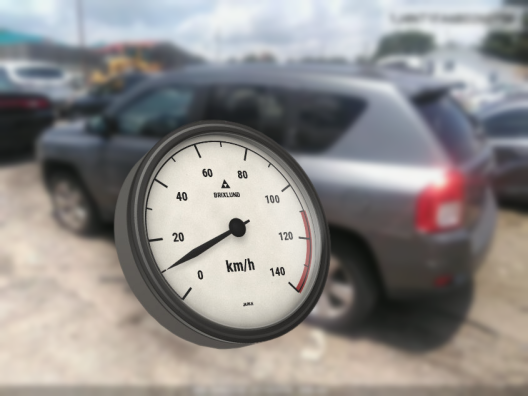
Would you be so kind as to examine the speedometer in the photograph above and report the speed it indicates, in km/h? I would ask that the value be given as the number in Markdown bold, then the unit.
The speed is **10** km/h
